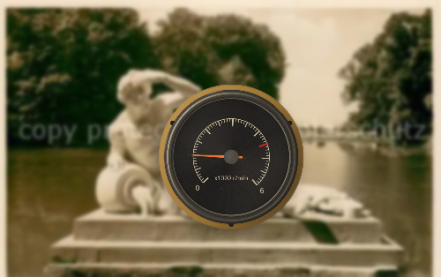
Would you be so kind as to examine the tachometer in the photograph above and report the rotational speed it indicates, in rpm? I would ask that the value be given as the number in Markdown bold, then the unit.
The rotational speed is **1000** rpm
